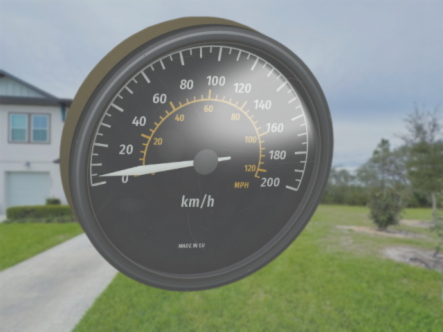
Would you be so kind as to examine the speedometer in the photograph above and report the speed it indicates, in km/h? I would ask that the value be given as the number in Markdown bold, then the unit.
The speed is **5** km/h
